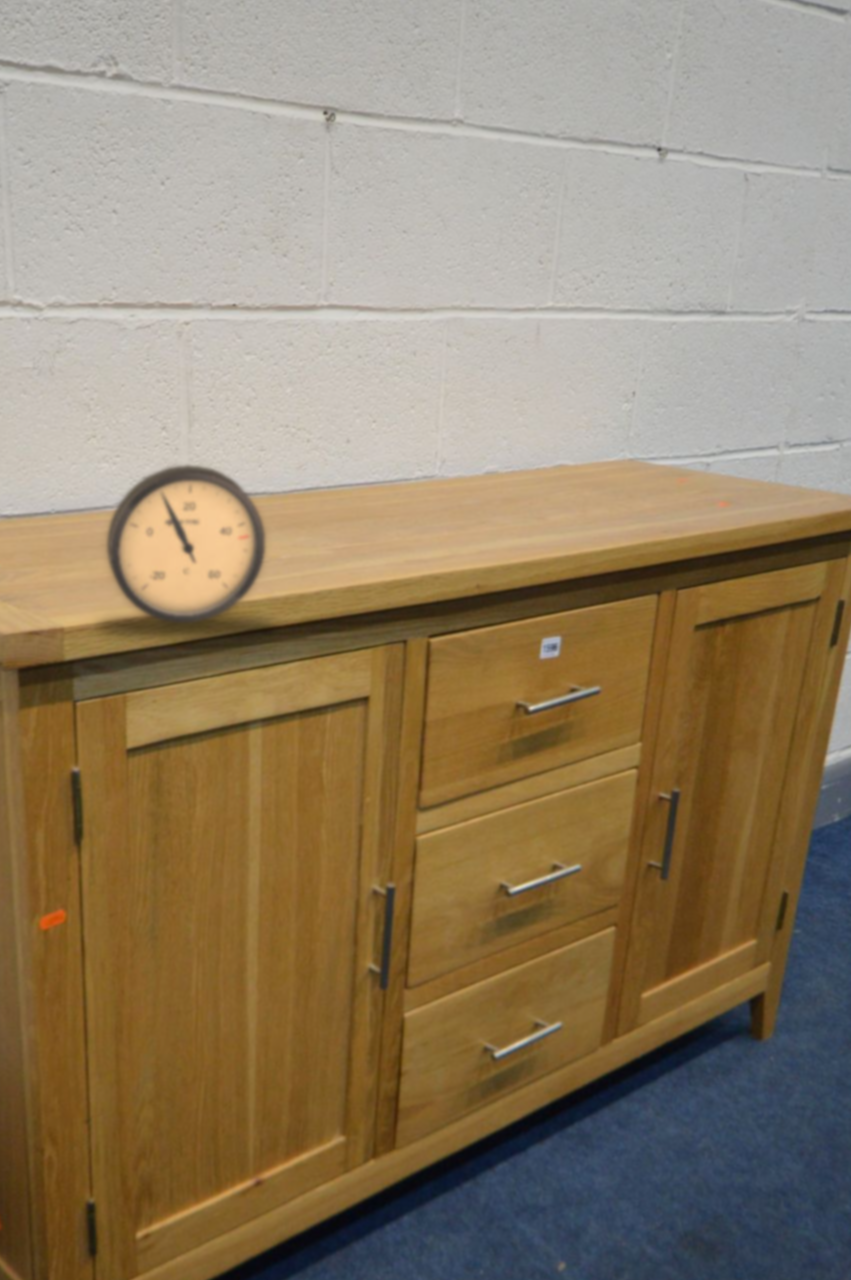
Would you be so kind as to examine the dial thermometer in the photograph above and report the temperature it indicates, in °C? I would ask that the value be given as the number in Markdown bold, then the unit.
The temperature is **12** °C
